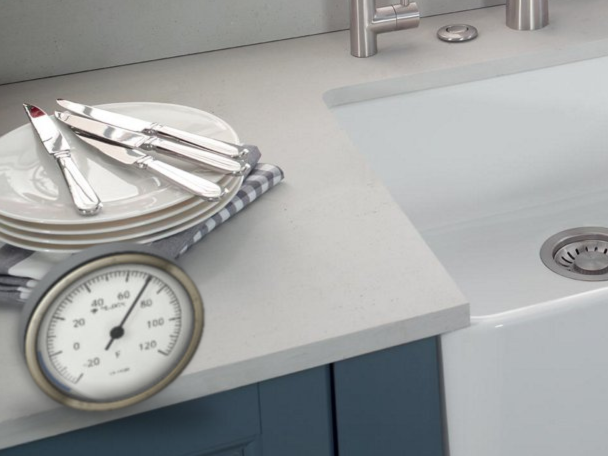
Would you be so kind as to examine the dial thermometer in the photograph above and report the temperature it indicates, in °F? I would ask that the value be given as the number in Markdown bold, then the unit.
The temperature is **70** °F
